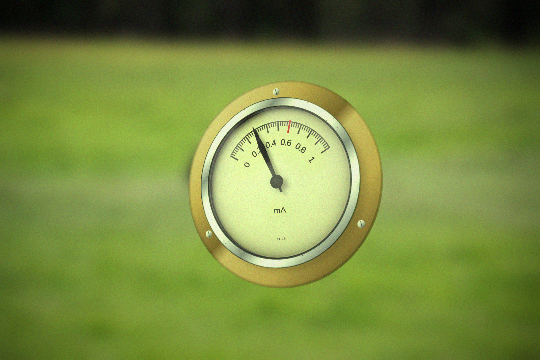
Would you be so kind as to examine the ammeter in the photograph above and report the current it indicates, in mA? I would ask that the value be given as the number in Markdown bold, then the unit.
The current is **0.3** mA
